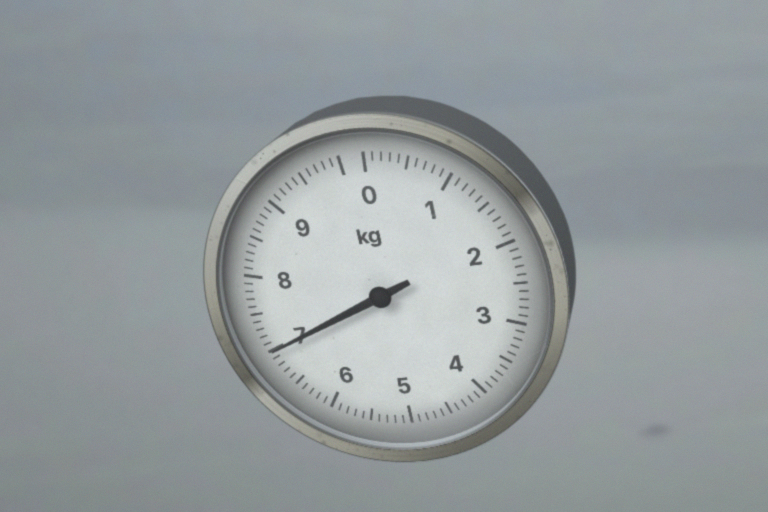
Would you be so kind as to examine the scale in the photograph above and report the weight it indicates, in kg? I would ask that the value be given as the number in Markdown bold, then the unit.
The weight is **7** kg
